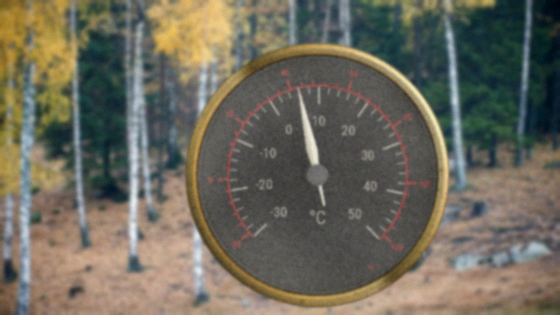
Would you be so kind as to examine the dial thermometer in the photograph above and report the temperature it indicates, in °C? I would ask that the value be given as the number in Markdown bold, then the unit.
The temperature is **6** °C
